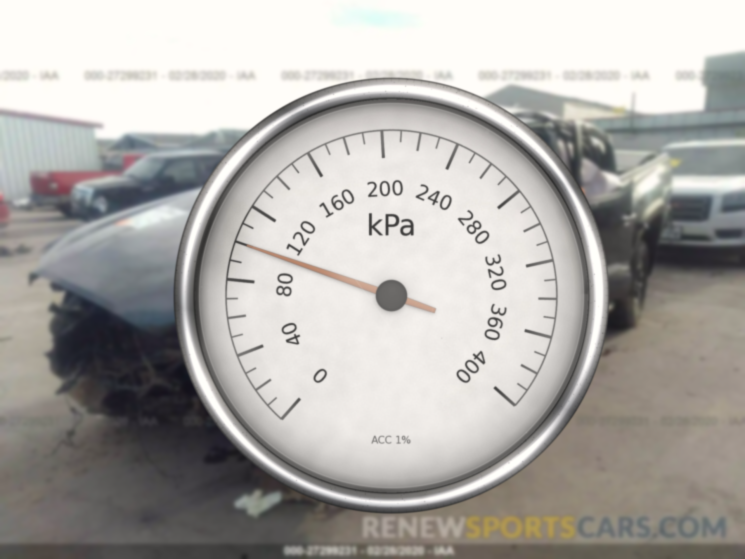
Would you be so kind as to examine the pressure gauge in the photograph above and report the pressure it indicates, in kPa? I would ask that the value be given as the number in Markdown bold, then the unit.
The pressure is **100** kPa
